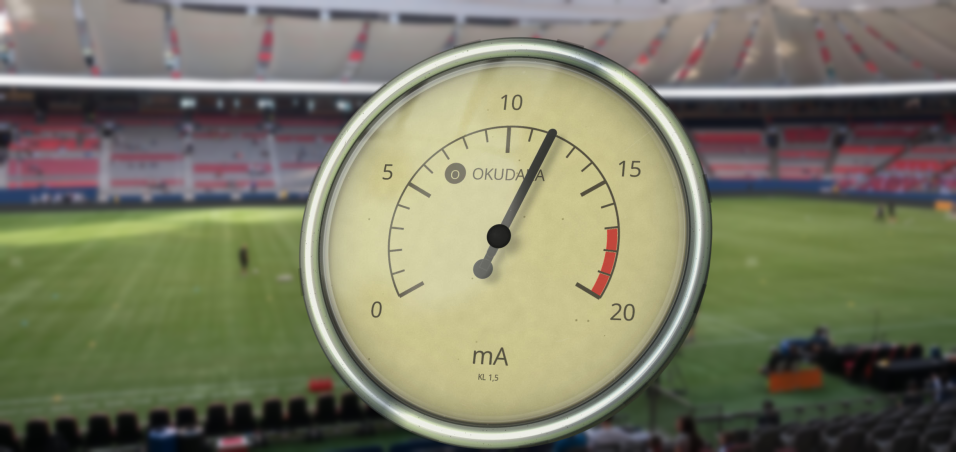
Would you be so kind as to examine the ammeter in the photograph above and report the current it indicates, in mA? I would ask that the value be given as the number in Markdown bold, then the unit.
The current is **12** mA
